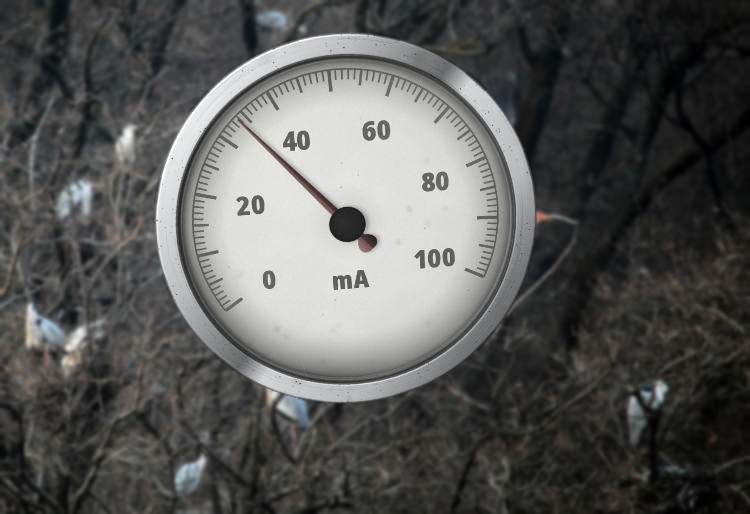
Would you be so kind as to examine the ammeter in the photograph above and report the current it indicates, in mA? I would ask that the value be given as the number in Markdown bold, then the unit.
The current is **34** mA
